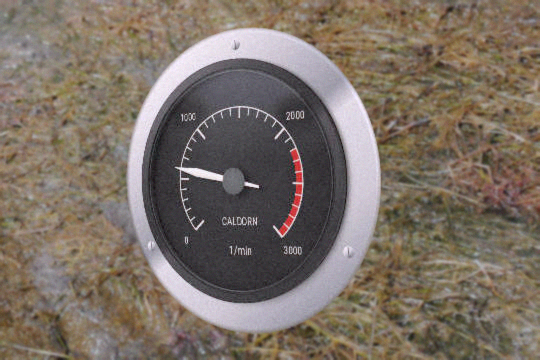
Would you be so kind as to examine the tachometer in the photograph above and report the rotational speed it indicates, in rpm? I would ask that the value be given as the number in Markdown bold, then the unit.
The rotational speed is **600** rpm
